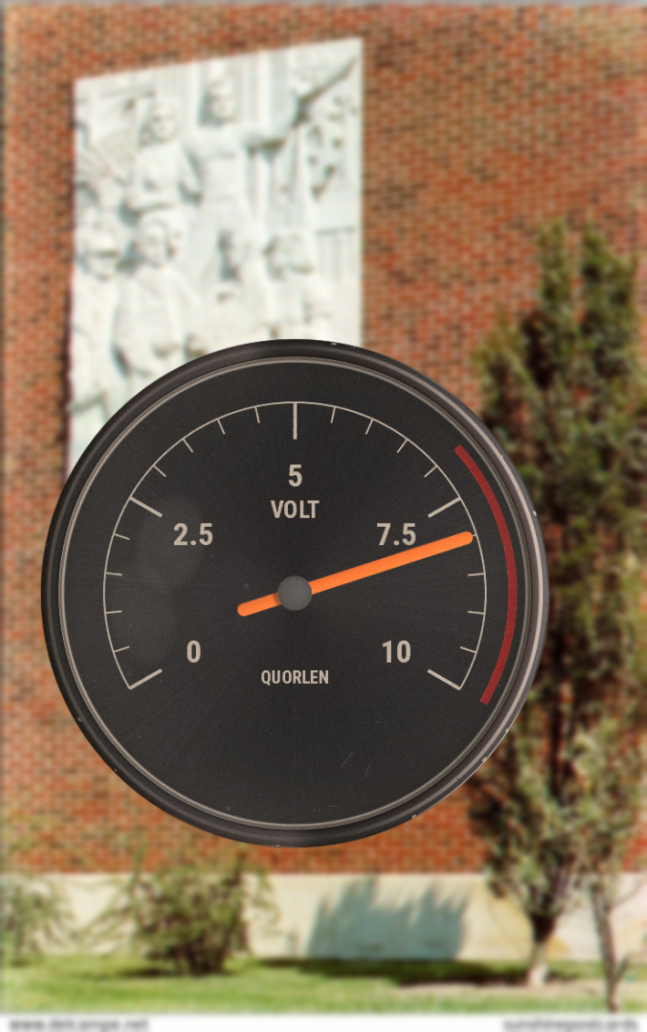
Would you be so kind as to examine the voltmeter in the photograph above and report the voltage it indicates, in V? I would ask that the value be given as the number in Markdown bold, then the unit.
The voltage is **8** V
